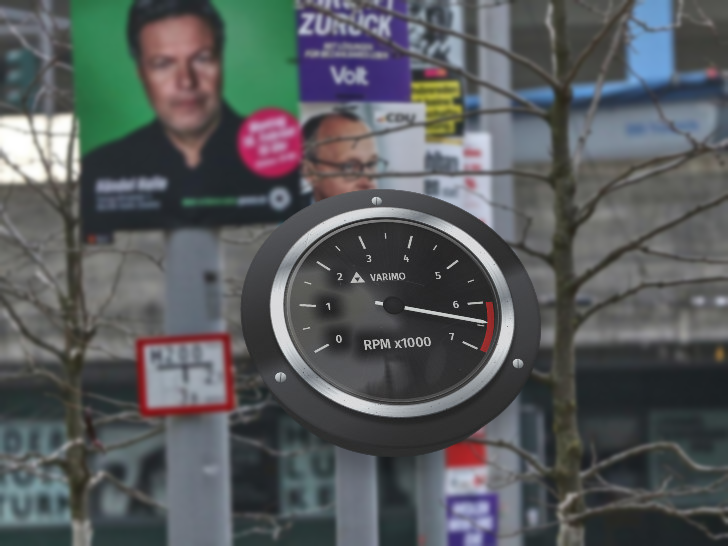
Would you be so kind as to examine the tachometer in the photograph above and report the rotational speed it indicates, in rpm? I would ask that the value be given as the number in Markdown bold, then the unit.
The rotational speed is **6500** rpm
